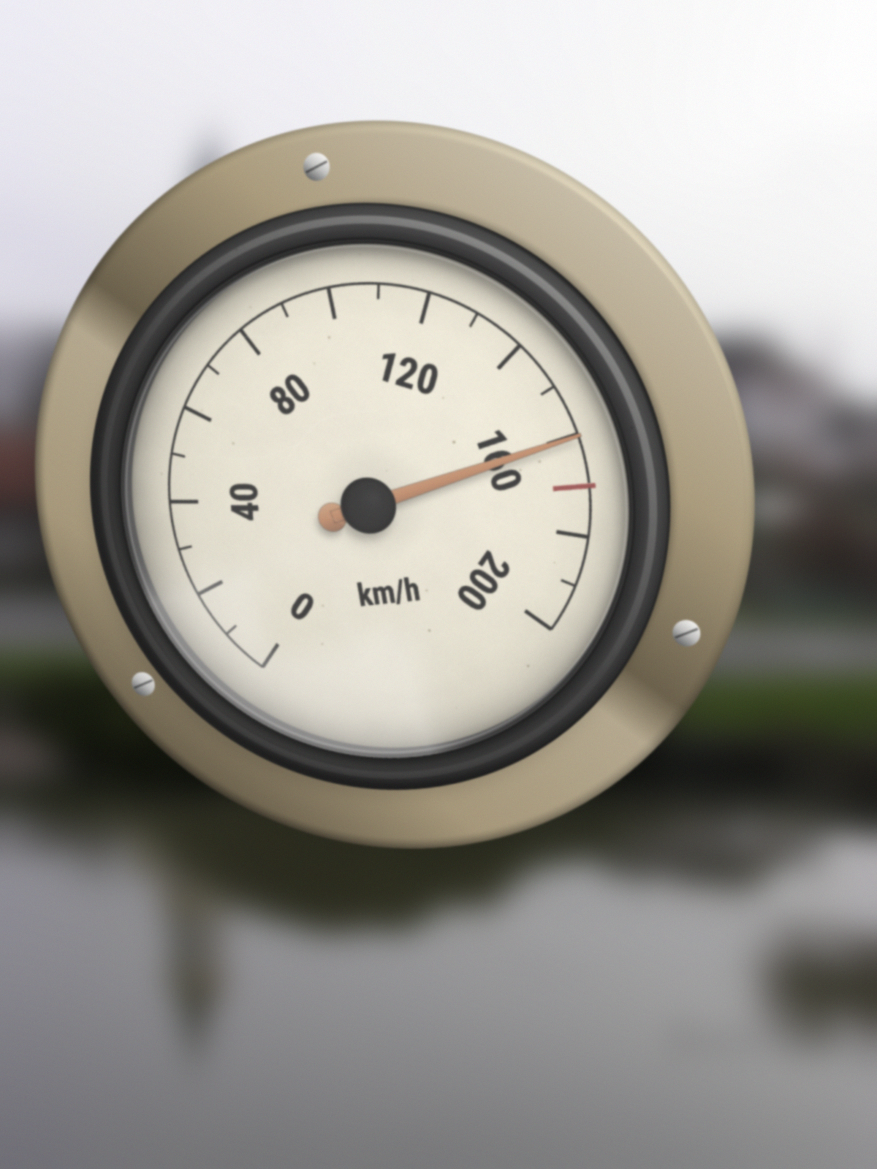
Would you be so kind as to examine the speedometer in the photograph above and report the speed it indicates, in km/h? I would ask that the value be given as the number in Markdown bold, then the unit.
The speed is **160** km/h
